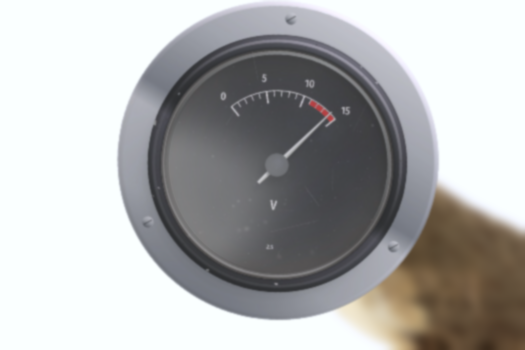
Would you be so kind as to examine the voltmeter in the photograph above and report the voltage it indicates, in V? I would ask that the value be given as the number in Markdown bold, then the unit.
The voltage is **14** V
